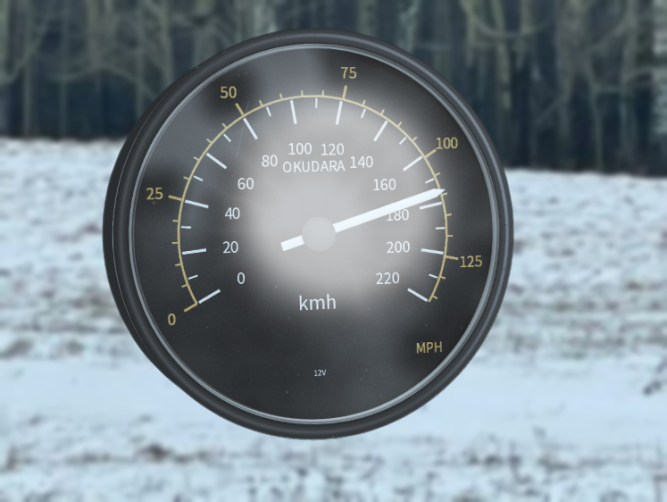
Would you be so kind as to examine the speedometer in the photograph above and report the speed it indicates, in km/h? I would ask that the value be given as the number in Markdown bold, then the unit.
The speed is **175** km/h
